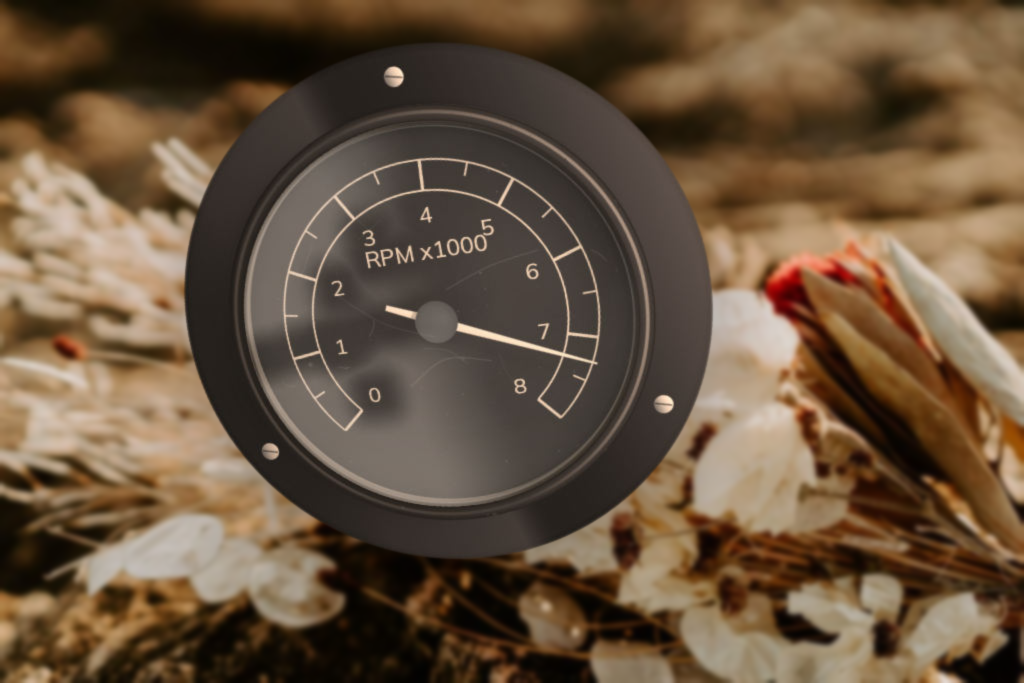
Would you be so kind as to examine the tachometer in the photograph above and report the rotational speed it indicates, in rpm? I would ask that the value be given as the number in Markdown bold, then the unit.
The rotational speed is **7250** rpm
